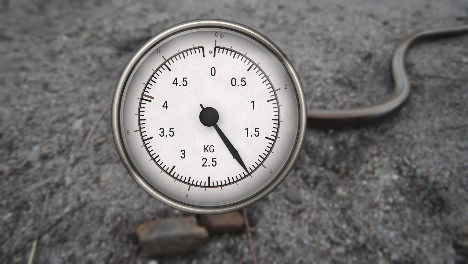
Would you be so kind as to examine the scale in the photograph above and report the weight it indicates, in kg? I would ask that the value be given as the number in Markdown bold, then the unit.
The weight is **2** kg
